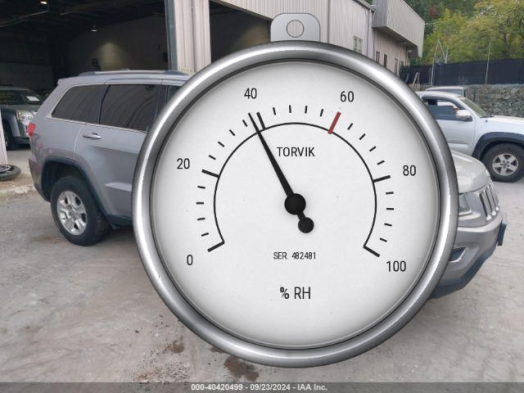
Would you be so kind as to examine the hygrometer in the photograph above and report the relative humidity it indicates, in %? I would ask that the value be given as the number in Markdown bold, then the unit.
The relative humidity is **38** %
